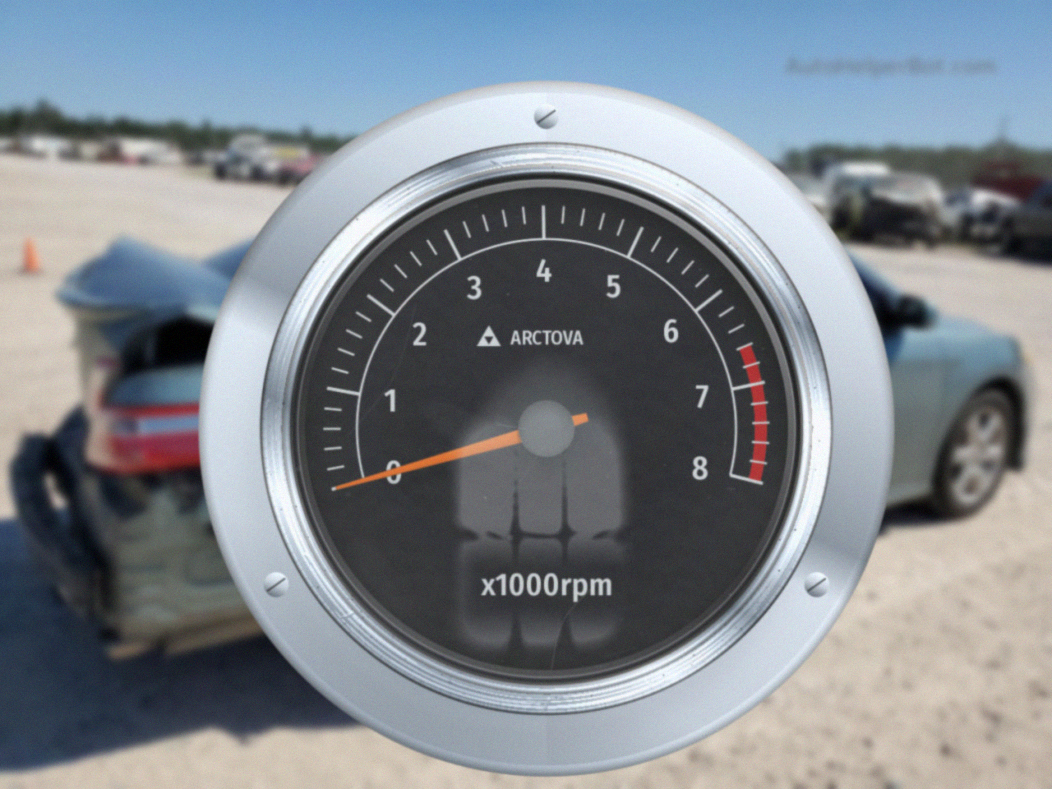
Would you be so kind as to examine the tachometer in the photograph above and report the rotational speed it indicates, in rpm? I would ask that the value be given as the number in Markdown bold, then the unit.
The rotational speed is **0** rpm
